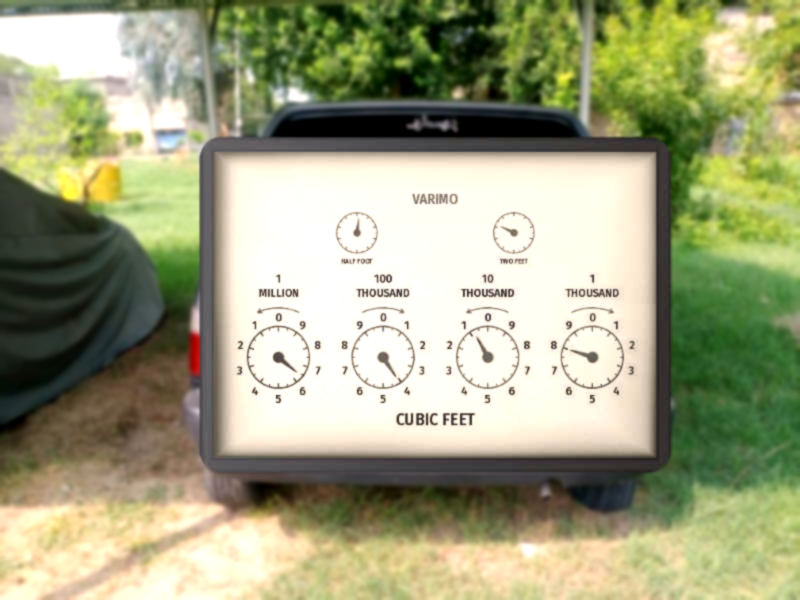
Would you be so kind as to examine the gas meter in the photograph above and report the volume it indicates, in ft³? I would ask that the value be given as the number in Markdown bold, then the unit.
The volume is **640800** ft³
